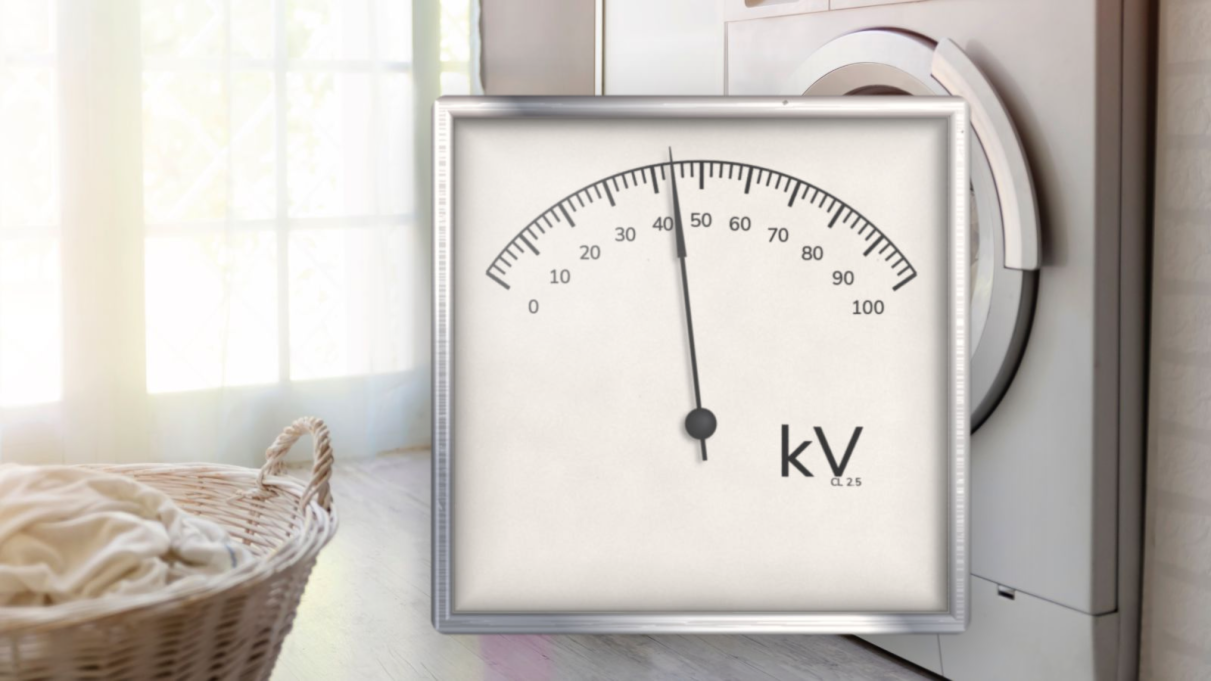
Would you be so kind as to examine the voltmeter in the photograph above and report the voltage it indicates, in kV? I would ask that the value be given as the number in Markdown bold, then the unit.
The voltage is **44** kV
